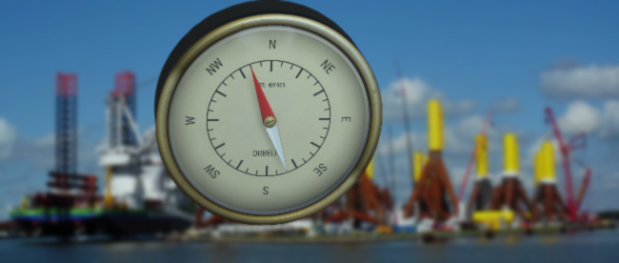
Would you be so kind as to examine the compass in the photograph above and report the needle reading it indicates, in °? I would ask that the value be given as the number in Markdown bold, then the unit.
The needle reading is **340** °
